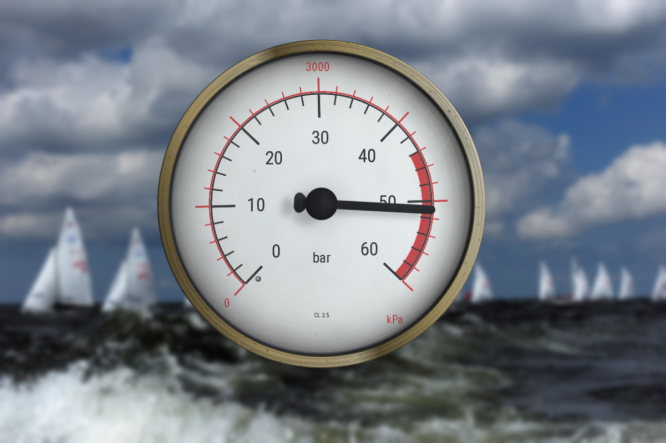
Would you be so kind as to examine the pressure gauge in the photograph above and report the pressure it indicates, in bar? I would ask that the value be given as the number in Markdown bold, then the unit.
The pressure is **51** bar
